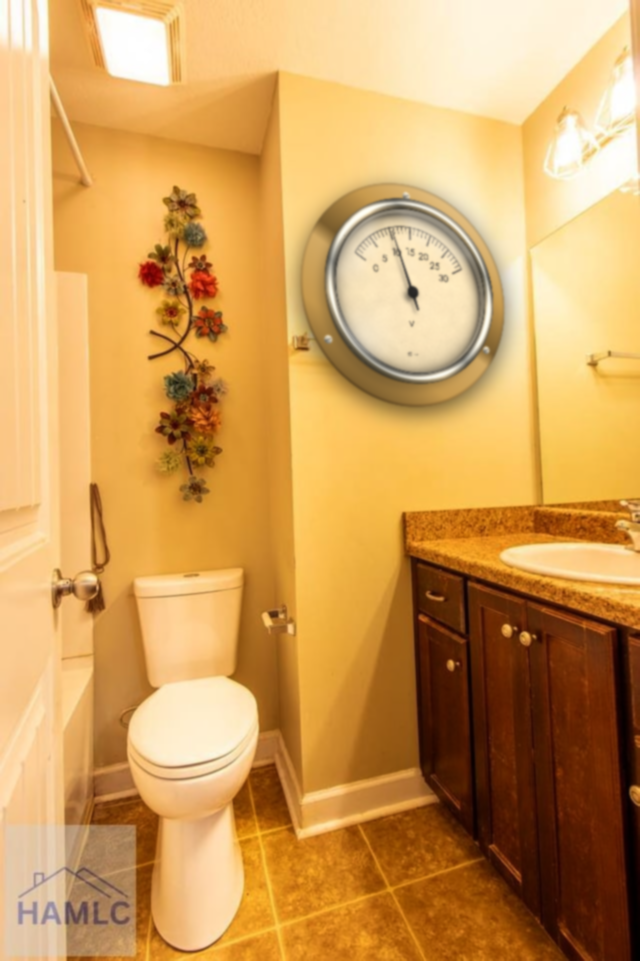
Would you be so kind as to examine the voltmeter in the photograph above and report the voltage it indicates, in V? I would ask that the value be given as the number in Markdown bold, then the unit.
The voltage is **10** V
